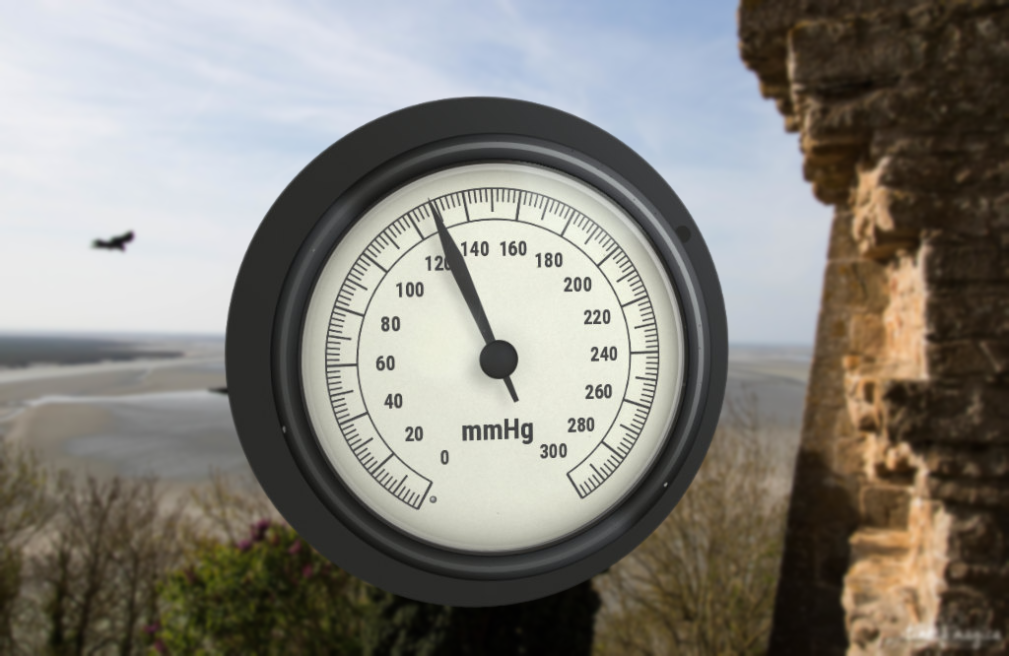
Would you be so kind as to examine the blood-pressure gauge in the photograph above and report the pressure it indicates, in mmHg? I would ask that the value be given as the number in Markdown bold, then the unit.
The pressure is **128** mmHg
